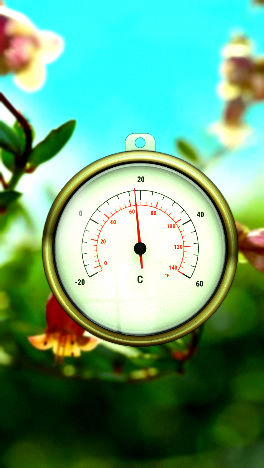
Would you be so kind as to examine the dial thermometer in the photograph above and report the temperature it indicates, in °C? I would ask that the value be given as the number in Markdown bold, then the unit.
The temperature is **18** °C
